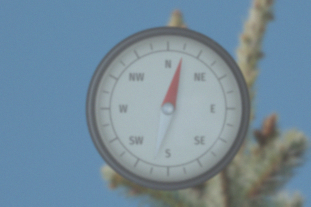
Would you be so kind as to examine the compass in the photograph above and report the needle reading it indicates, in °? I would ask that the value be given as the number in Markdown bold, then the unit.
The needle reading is **15** °
